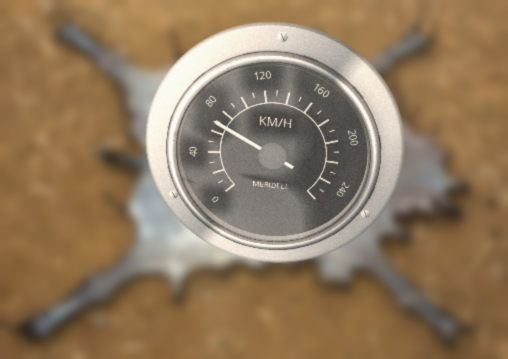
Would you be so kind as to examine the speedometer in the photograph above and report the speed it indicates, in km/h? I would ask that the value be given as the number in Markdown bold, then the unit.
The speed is **70** km/h
